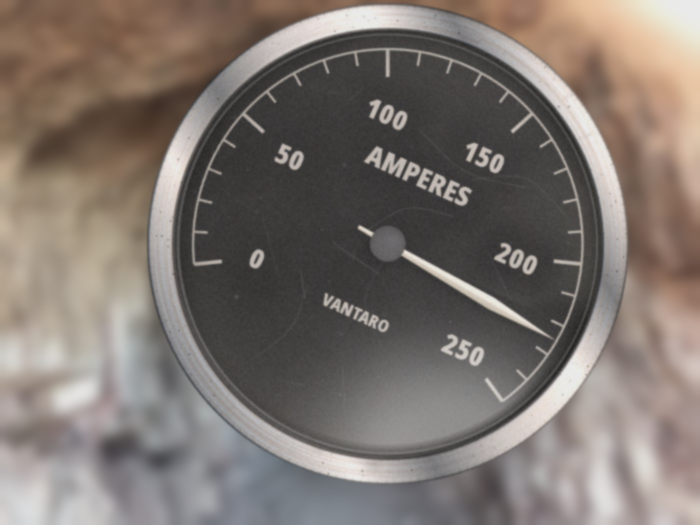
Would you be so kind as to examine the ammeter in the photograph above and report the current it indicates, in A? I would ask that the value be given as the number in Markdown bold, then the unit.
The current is **225** A
